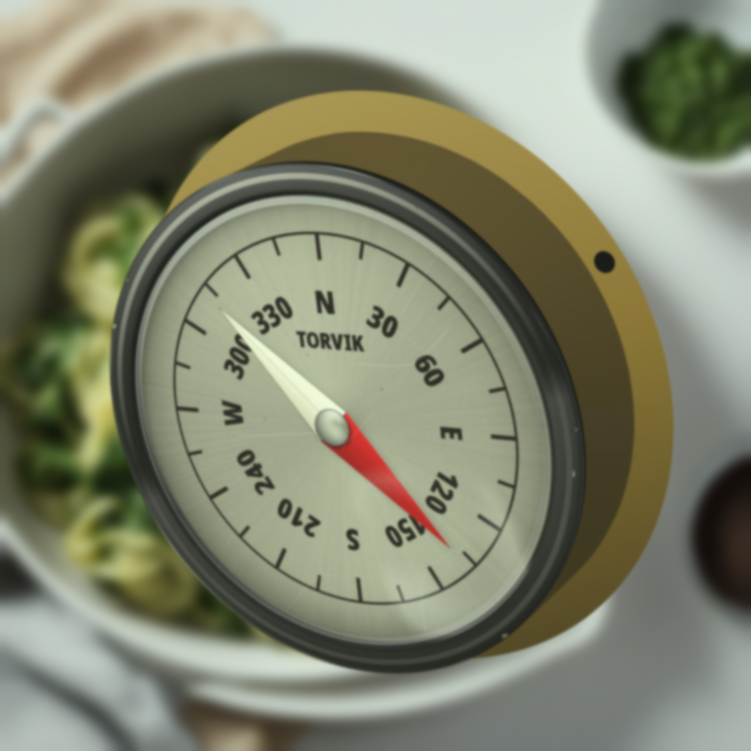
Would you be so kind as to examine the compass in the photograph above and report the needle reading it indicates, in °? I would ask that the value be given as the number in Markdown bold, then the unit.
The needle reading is **135** °
